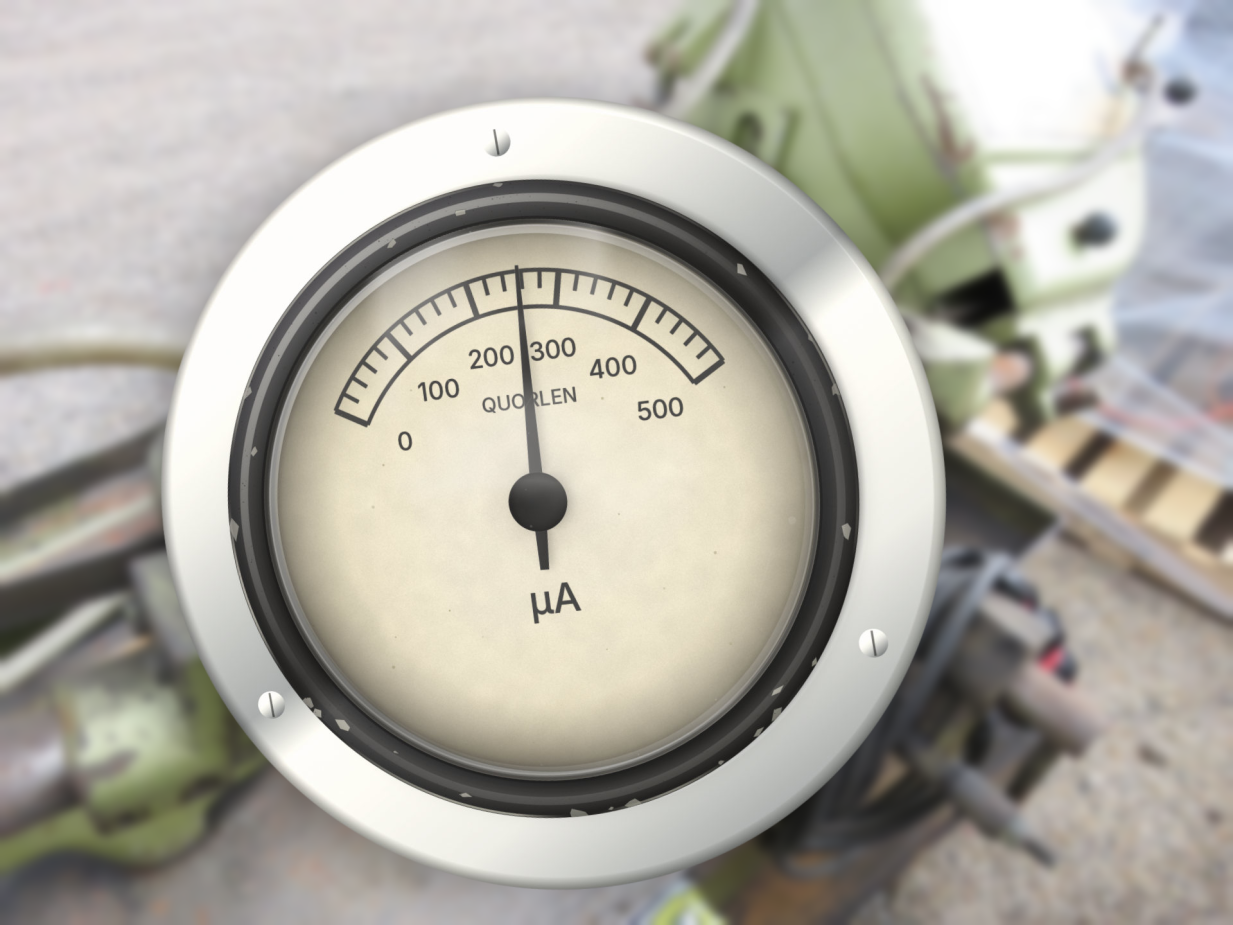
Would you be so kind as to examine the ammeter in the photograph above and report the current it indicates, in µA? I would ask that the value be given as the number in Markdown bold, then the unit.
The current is **260** µA
